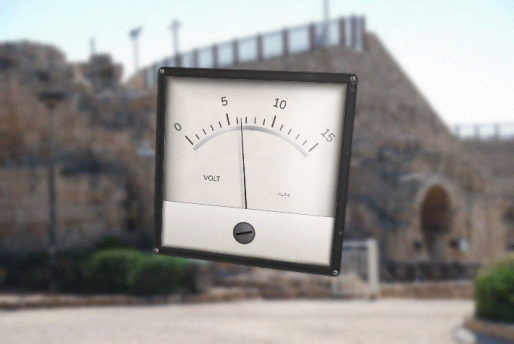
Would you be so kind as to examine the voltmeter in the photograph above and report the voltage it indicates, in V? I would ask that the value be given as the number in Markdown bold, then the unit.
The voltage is **6.5** V
